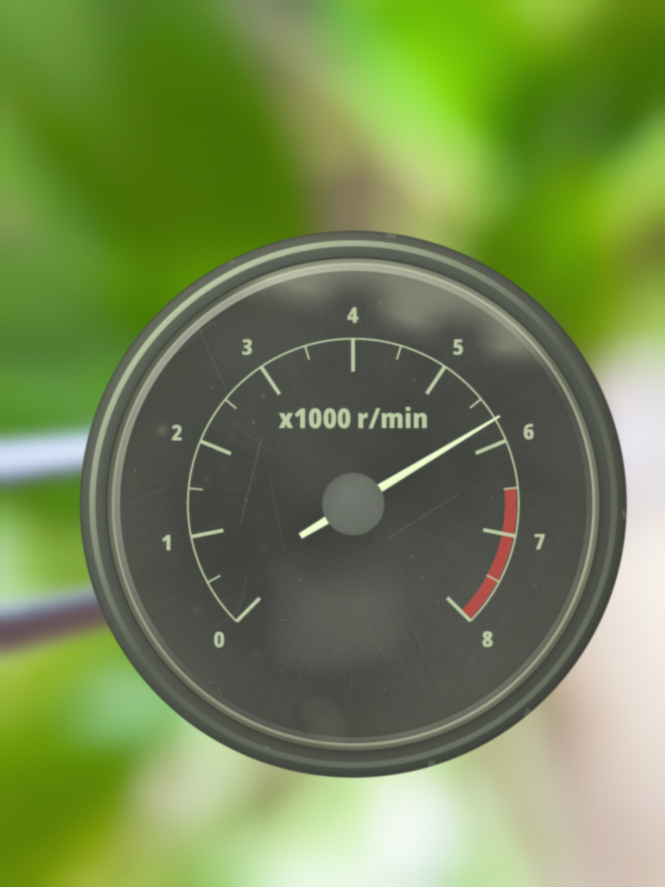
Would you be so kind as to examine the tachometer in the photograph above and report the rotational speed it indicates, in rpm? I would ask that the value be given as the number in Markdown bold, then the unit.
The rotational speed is **5750** rpm
